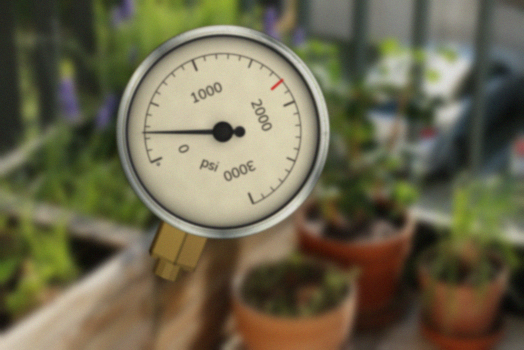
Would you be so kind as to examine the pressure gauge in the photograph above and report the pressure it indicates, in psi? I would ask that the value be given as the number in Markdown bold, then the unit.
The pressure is **250** psi
